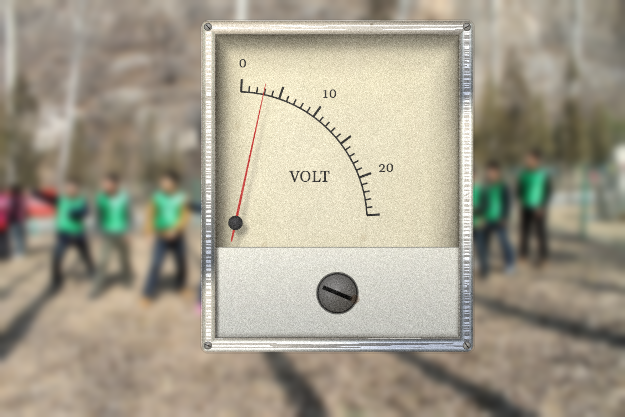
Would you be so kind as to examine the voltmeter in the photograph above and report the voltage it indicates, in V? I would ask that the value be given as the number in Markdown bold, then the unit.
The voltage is **3** V
